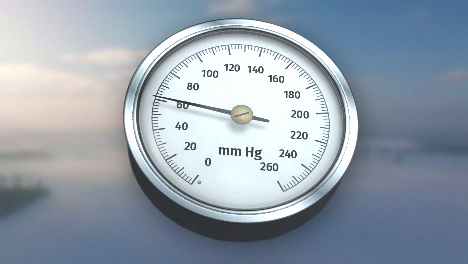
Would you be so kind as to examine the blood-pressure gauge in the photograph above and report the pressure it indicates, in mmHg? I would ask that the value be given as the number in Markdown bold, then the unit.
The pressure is **60** mmHg
